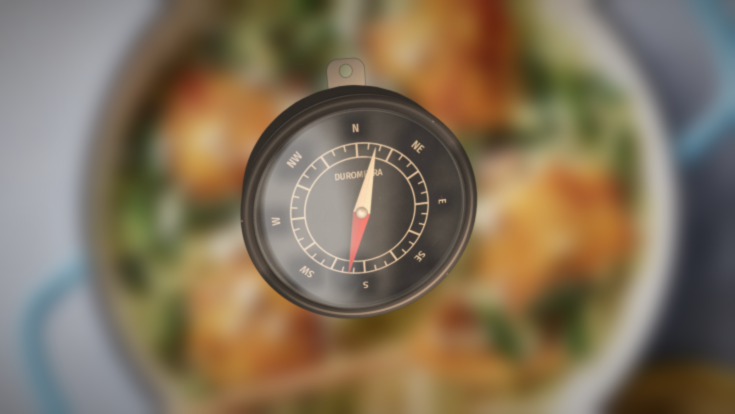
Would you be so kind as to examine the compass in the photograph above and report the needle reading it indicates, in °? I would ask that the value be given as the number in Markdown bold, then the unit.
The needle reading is **195** °
